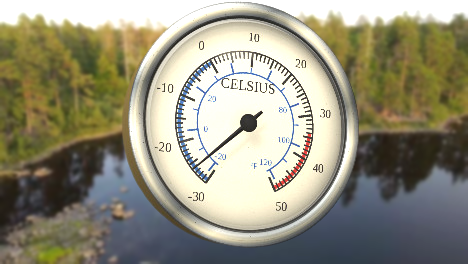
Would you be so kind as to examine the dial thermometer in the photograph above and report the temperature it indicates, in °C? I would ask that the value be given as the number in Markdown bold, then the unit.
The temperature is **-26** °C
